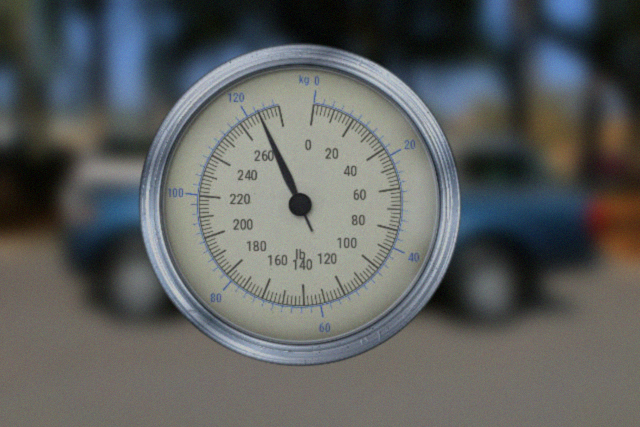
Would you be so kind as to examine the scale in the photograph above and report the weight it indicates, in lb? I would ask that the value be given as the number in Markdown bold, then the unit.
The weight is **270** lb
